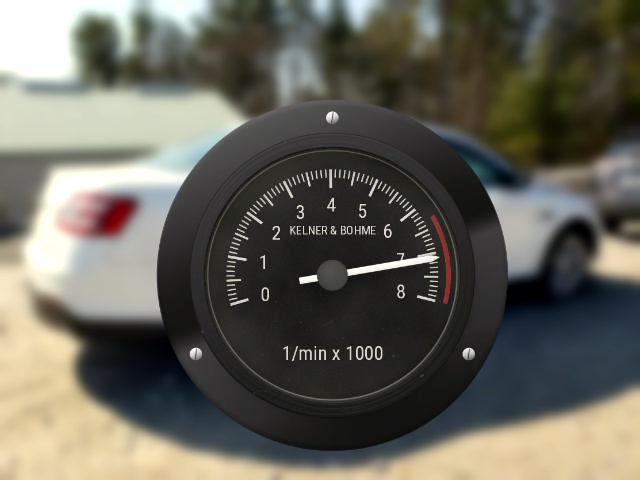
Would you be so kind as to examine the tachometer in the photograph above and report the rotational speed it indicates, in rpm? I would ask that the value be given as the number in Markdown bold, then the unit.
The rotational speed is **7100** rpm
